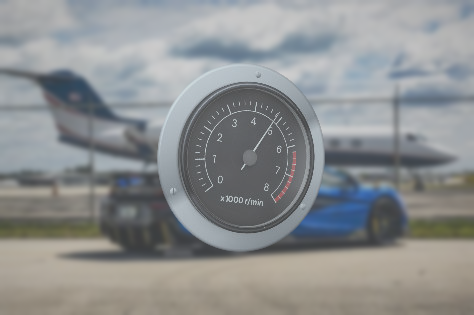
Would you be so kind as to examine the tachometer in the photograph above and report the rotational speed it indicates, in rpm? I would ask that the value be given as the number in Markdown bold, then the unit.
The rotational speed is **4800** rpm
